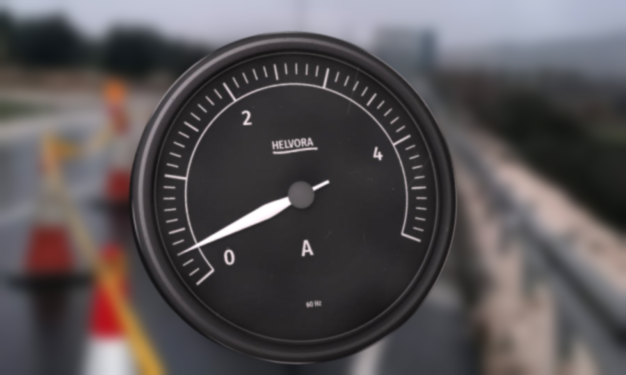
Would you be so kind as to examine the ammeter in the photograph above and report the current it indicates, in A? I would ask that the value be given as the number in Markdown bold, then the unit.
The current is **0.3** A
